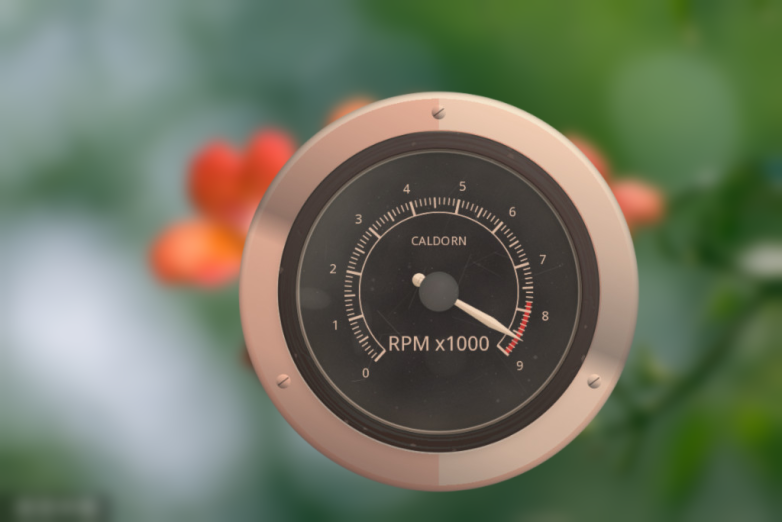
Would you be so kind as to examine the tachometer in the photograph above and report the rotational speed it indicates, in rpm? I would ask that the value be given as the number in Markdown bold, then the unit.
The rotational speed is **8600** rpm
